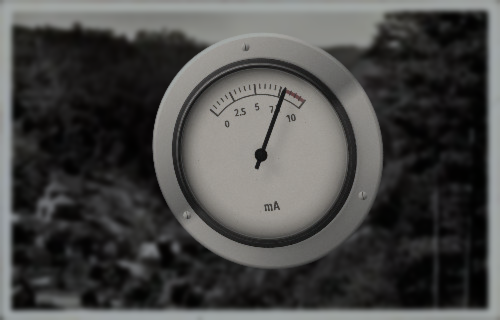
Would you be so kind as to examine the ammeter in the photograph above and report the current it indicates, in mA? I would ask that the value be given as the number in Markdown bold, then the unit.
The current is **8** mA
